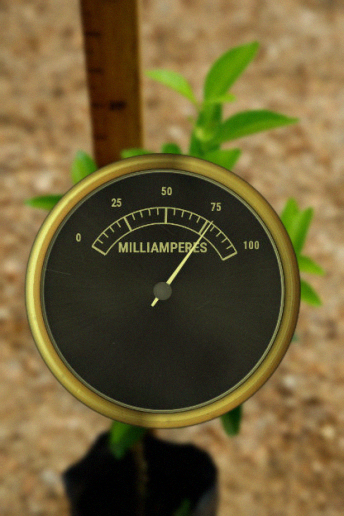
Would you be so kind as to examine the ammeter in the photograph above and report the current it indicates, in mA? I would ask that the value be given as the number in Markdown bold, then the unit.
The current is **77.5** mA
